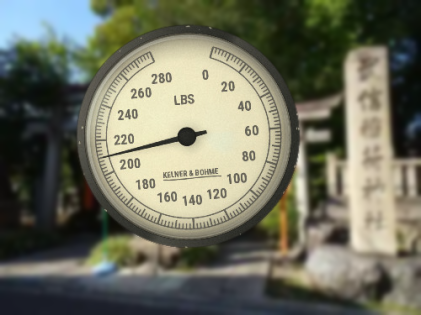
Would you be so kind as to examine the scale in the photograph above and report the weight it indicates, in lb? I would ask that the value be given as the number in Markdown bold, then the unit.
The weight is **210** lb
